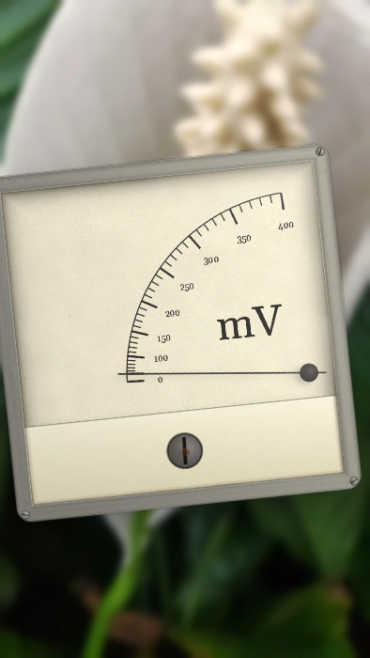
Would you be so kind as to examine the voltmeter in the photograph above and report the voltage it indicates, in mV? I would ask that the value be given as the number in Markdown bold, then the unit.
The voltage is **50** mV
